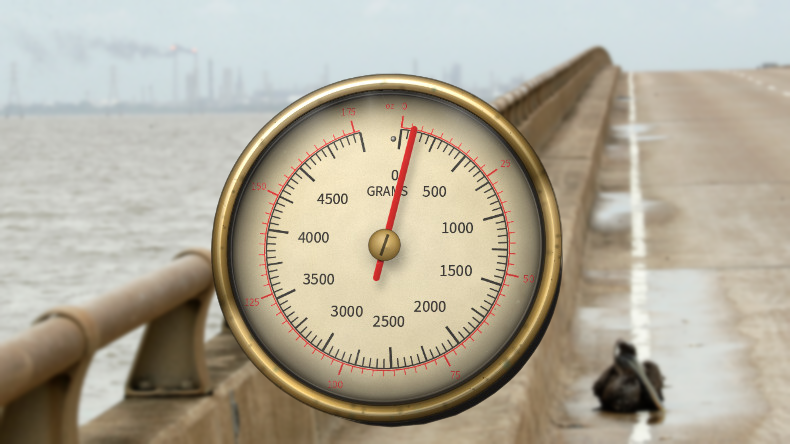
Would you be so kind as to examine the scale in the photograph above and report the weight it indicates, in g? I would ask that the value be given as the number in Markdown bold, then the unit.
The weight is **100** g
